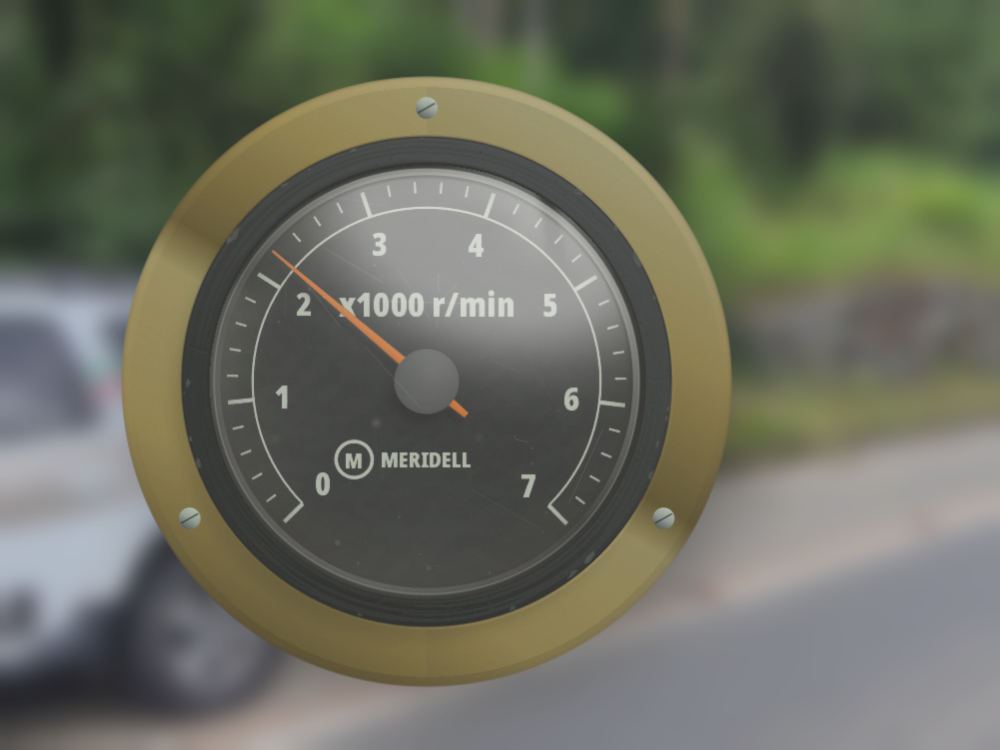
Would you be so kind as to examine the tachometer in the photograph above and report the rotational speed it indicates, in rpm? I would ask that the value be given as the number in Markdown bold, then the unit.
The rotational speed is **2200** rpm
